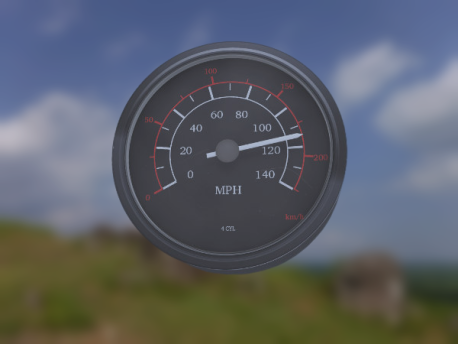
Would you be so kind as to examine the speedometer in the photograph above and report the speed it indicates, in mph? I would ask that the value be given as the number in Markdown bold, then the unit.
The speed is **115** mph
